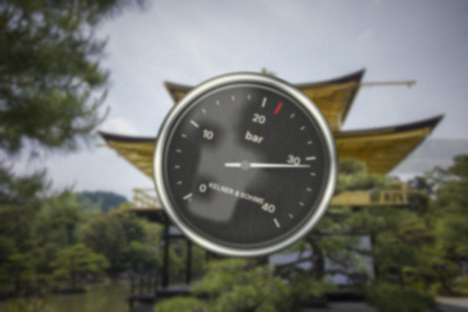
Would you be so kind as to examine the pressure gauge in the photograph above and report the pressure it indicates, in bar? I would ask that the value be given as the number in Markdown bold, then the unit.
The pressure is **31** bar
